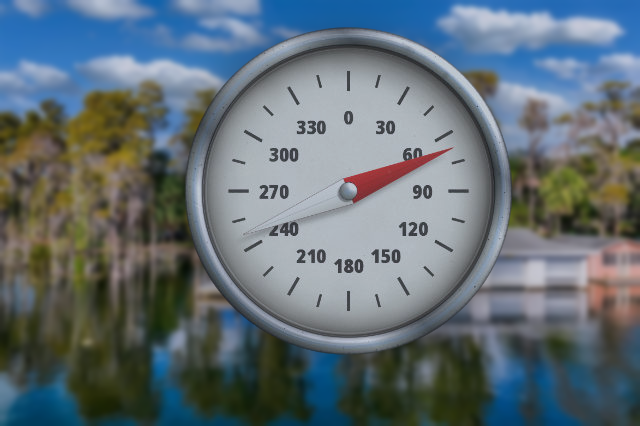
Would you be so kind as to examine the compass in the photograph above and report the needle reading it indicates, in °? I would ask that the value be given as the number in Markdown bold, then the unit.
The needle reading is **67.5** °
